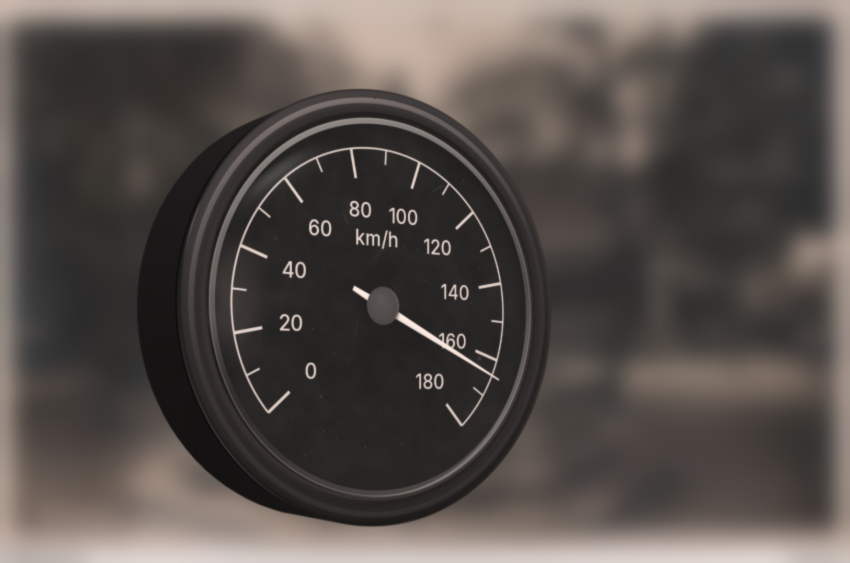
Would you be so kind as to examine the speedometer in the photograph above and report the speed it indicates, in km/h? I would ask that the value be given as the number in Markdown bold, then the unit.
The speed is **165** km/h
